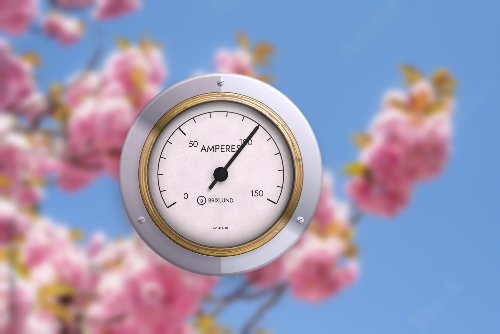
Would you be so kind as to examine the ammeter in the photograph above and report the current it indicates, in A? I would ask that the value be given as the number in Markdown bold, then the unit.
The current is **100** A
